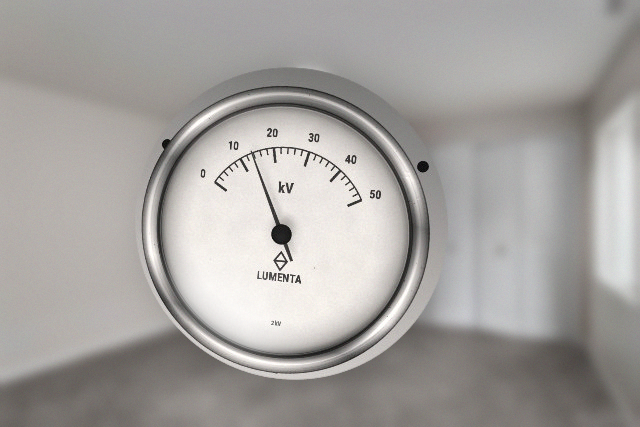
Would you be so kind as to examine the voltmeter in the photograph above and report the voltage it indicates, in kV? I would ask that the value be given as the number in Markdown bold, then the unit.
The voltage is **14** kV
